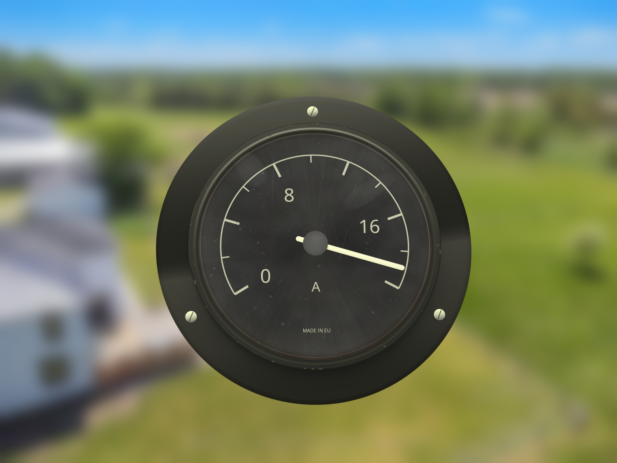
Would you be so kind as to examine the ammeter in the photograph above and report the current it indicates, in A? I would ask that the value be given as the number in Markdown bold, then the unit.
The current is **19** A
